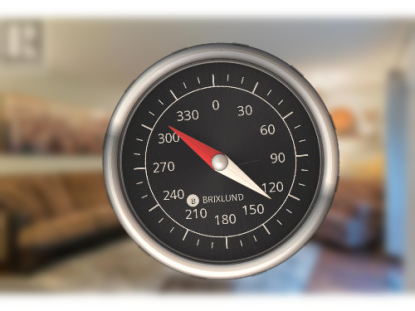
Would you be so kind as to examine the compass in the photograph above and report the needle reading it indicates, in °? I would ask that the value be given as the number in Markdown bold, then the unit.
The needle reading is **310** °
